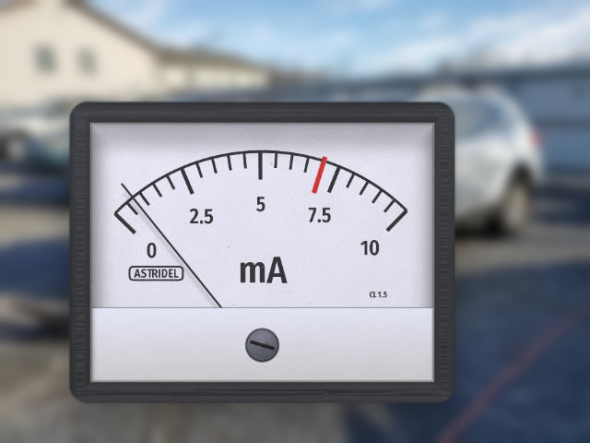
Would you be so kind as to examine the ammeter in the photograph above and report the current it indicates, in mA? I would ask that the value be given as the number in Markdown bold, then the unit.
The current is **0.75** mA
